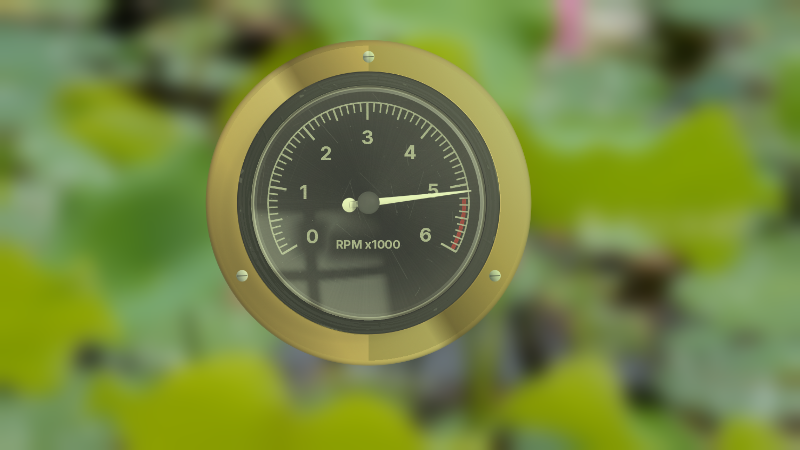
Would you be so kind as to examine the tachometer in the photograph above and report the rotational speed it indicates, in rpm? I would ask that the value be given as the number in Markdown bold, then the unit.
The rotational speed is **5100** rpm
